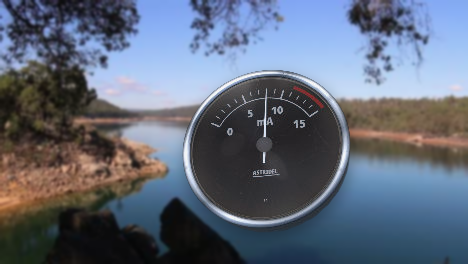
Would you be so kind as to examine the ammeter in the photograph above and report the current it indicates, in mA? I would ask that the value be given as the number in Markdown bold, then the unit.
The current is **8** mA
